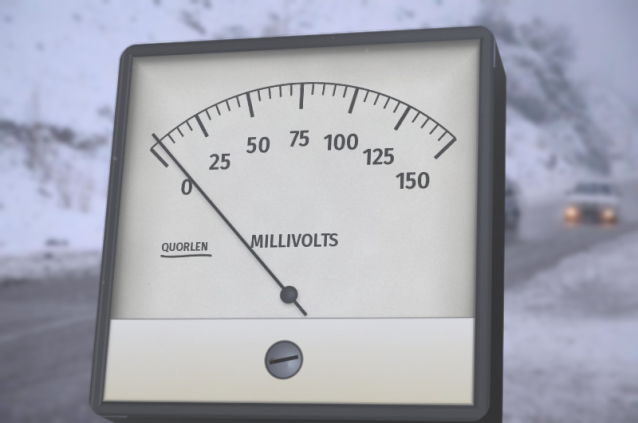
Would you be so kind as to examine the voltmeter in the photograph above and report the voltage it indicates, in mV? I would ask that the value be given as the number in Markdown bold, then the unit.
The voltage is **5** mV
